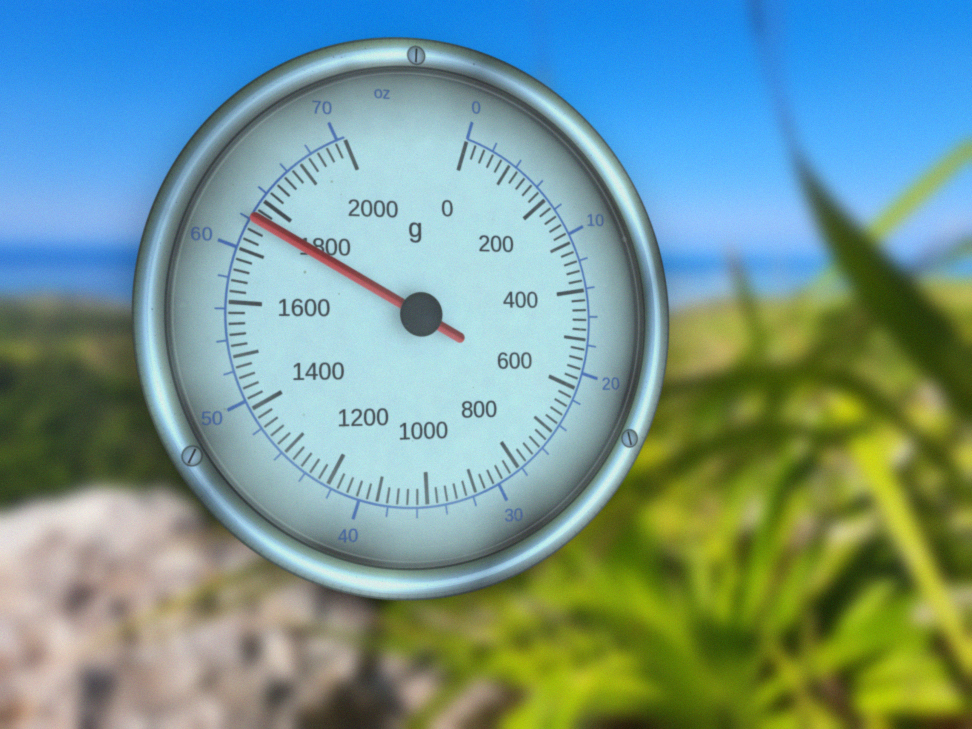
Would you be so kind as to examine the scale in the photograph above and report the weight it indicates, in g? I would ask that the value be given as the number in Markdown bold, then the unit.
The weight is **1760** g
